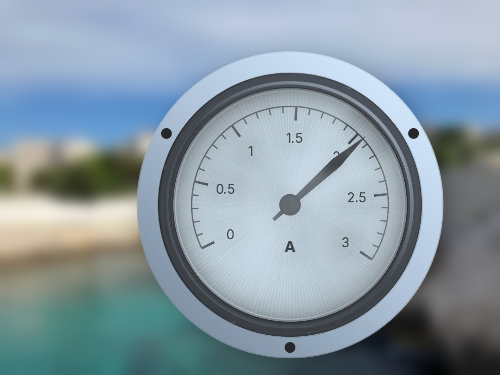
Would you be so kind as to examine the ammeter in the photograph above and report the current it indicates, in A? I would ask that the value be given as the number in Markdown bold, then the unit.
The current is **2.05** A
